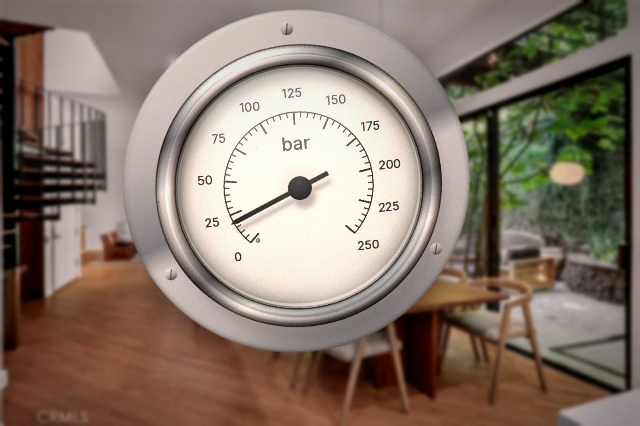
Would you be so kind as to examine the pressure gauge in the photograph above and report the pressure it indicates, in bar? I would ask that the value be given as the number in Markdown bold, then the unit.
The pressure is **20** bar
